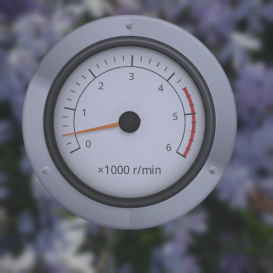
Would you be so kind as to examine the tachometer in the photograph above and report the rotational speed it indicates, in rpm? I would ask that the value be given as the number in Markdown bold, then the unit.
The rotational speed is **400** rpm
